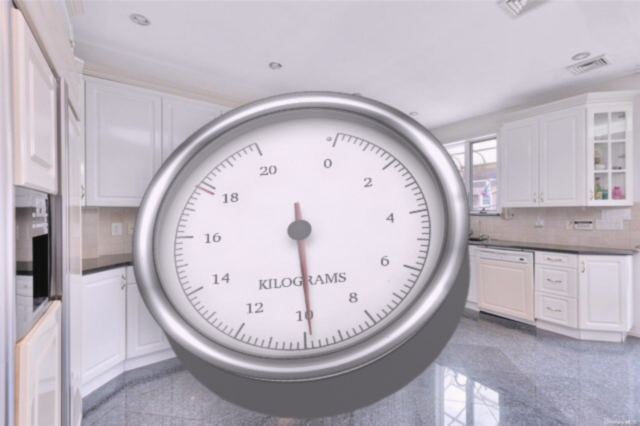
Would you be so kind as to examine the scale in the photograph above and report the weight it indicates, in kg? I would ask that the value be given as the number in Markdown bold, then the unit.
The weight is **9.8** kg
